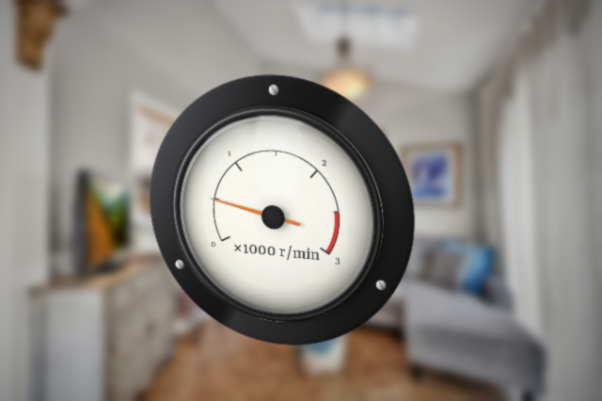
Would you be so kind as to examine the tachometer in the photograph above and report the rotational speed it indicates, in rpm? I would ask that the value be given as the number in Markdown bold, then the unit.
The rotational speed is **500** rpm
